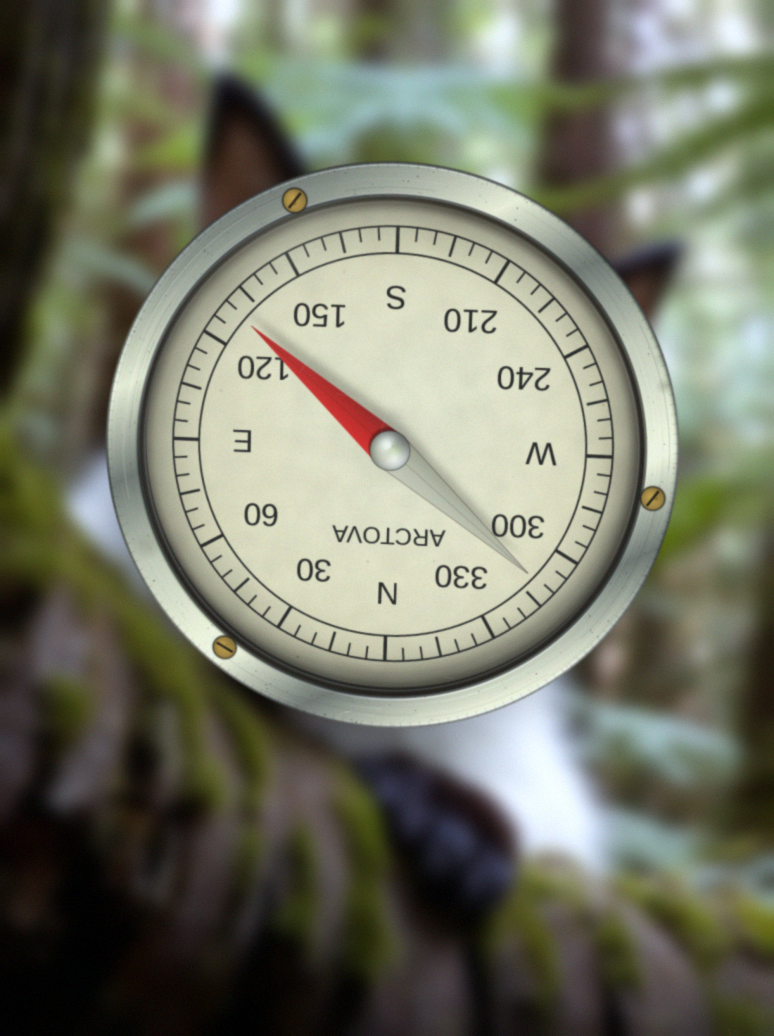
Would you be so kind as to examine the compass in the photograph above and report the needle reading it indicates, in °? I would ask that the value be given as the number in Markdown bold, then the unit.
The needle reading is **130** °
